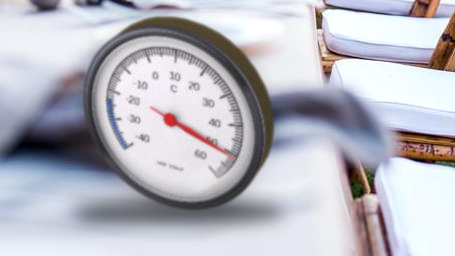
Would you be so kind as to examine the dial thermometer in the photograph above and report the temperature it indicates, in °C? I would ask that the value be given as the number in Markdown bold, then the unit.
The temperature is **50** °C
